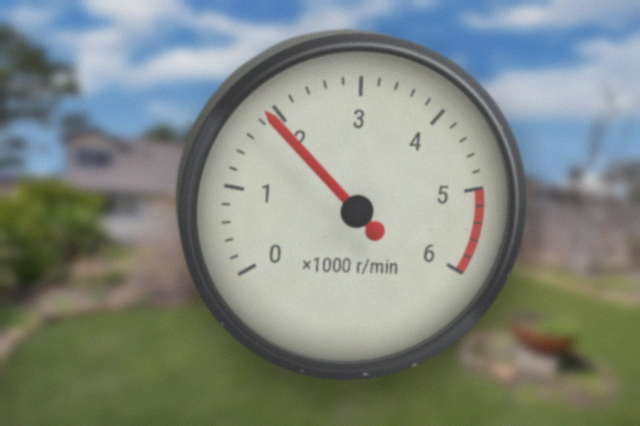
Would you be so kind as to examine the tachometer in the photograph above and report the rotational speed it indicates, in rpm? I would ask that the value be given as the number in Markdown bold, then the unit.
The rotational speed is **1900** rpm
